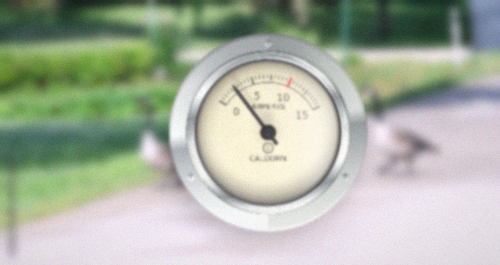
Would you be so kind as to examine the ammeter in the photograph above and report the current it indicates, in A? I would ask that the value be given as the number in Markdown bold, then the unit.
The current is **2.5** A
